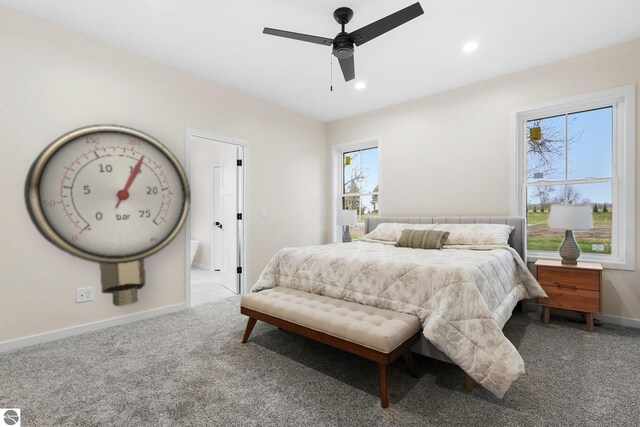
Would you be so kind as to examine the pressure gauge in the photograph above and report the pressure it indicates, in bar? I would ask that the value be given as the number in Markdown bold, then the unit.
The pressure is **15** bar
